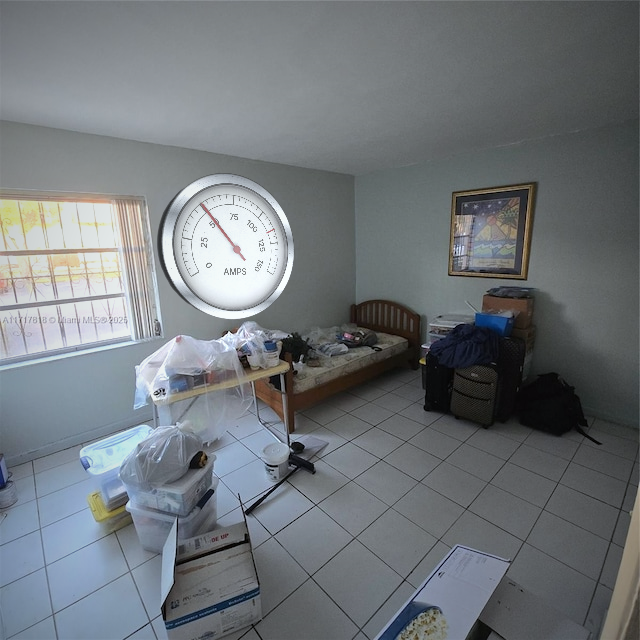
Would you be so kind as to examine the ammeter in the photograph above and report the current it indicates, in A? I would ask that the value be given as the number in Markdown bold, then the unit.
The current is **50** A
